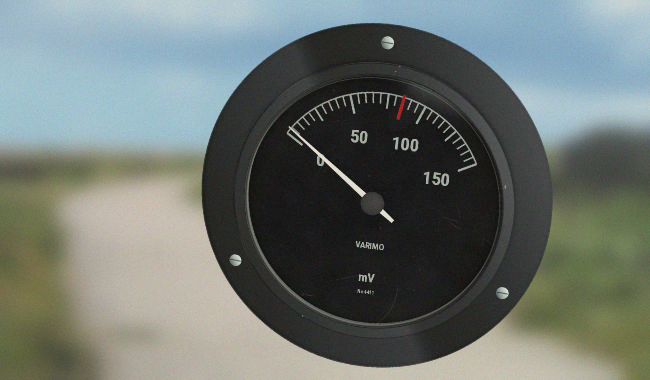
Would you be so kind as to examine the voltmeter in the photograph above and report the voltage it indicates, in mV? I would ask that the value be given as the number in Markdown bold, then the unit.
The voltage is **5** mV
